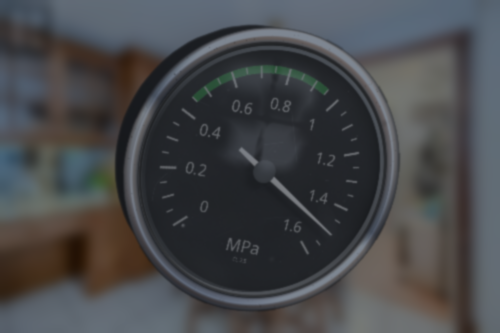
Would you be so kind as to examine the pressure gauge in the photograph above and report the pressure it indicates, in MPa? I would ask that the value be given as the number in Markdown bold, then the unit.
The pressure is **1.5** MPa
